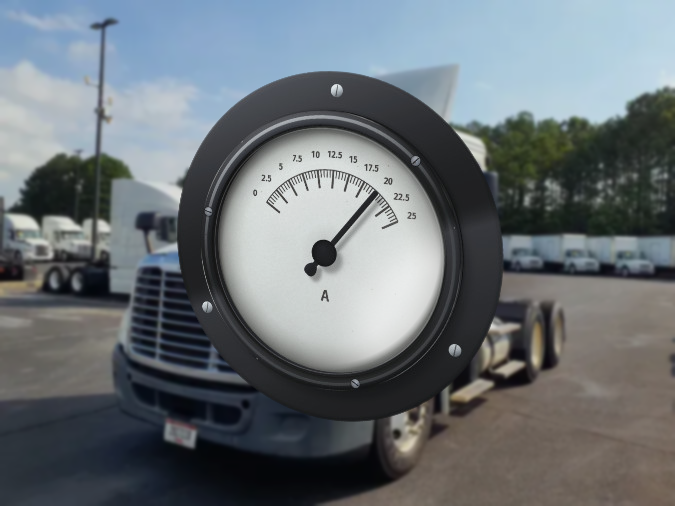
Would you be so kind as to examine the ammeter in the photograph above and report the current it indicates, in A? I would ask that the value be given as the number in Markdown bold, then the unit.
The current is **20** A
